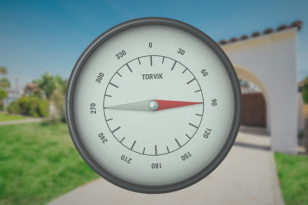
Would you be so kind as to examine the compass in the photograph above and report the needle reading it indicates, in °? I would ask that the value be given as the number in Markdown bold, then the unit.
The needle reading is **90** °
